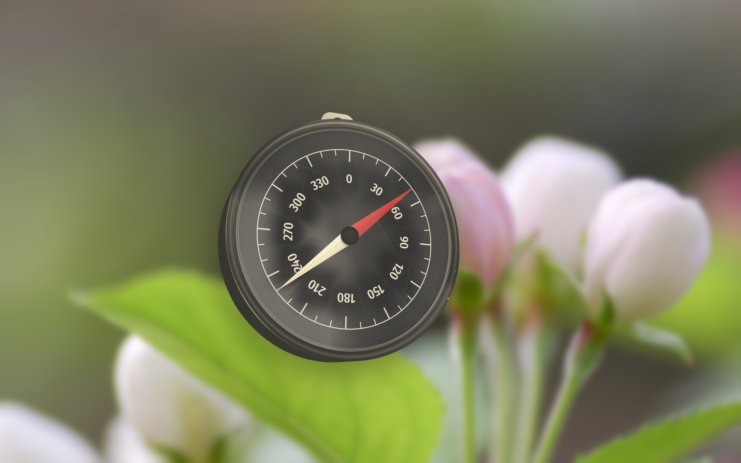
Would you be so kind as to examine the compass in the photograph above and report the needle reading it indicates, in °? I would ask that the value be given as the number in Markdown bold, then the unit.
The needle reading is **50** °
